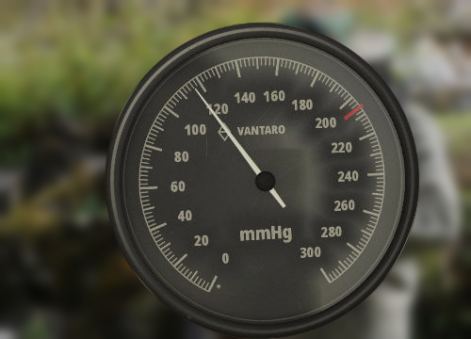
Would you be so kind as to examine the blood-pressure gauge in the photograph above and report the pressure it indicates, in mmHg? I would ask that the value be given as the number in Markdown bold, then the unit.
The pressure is **116** mmHg
